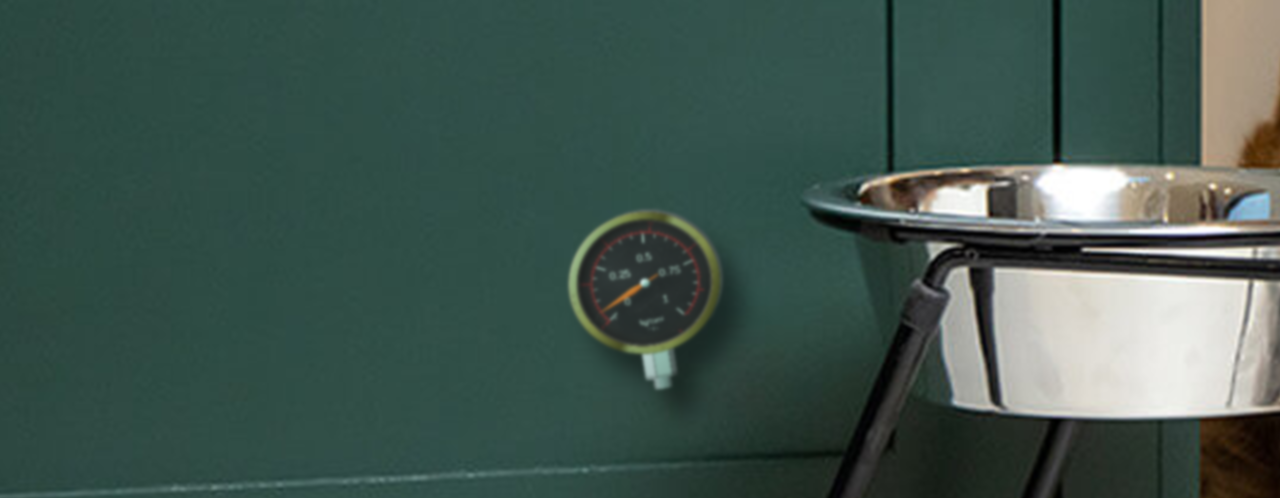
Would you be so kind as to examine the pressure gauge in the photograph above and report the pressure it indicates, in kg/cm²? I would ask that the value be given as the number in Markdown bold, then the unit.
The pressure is **0.05** kg/cm²
